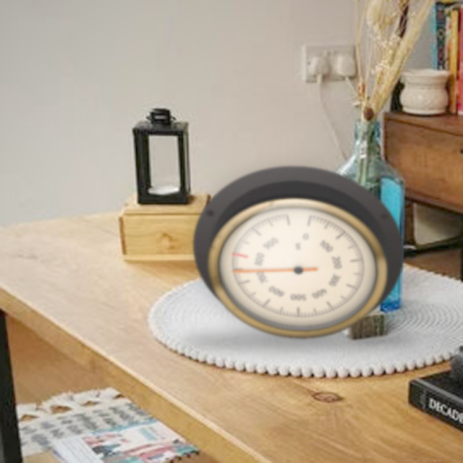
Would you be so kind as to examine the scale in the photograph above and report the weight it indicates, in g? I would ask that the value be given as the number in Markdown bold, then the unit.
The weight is **750** g
